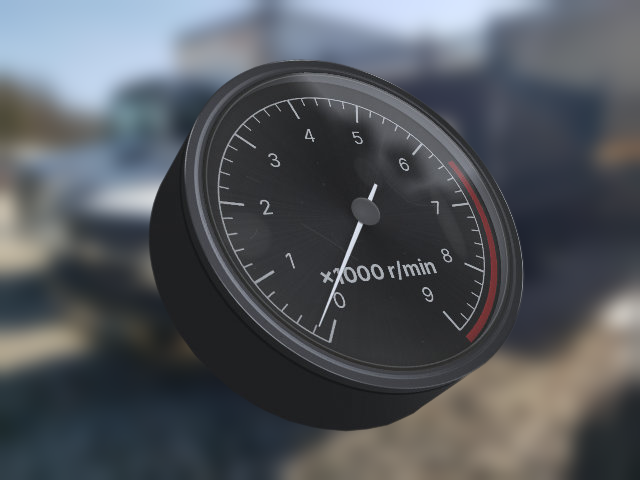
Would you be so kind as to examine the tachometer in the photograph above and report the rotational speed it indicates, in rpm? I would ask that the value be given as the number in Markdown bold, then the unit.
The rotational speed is **200** rpm
